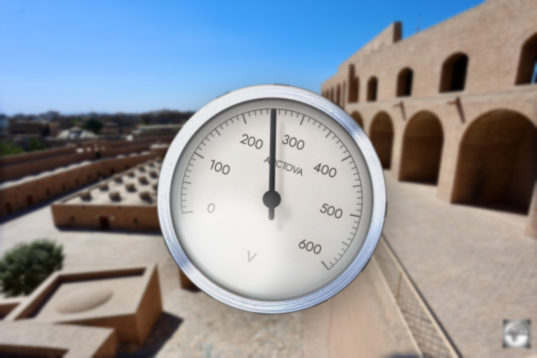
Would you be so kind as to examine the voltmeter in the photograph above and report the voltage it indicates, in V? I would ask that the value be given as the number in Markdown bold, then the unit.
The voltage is **250** V
